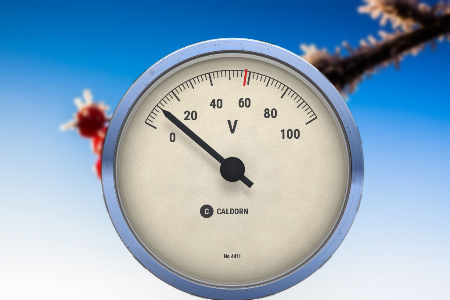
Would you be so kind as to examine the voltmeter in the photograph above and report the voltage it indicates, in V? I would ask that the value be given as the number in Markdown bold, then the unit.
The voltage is **10** V
